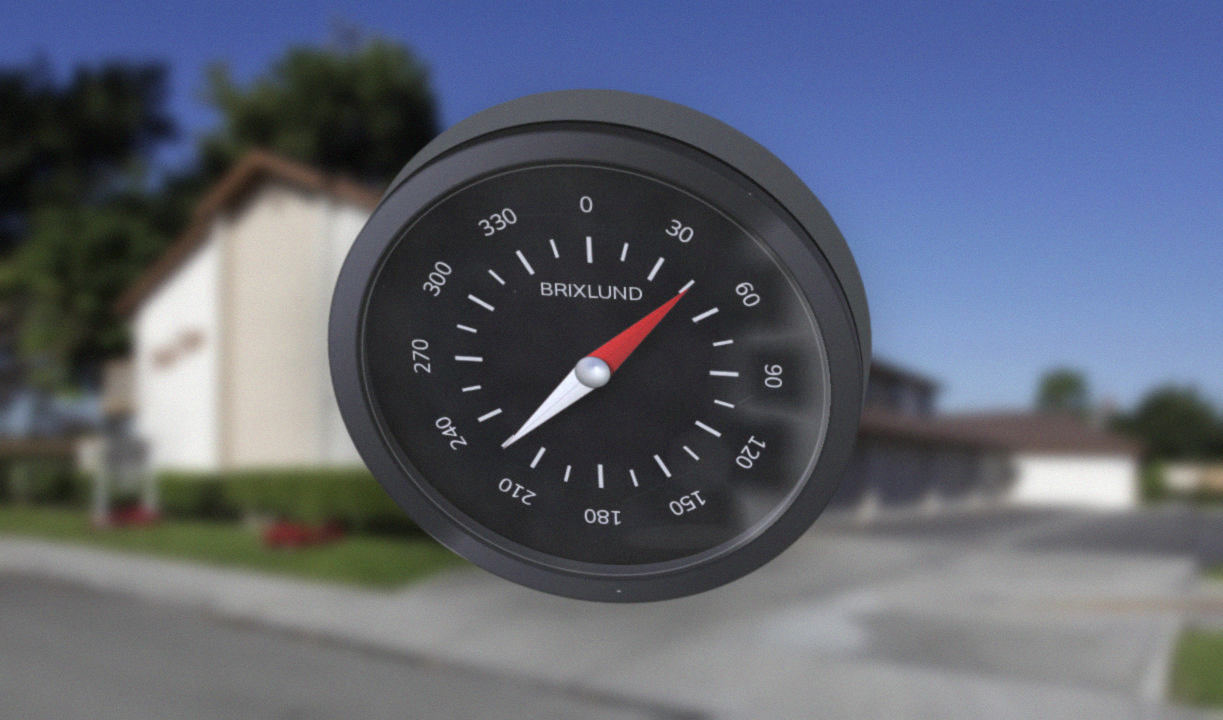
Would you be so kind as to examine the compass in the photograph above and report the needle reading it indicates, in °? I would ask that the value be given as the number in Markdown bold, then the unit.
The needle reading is **45** °
